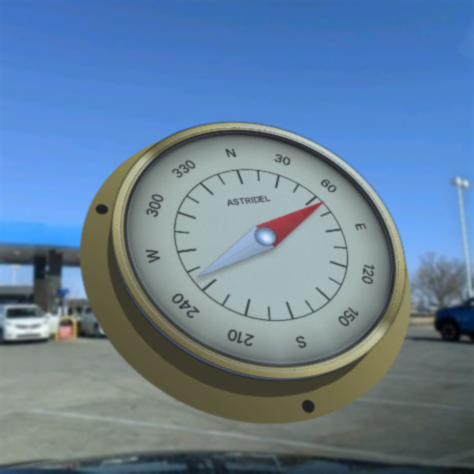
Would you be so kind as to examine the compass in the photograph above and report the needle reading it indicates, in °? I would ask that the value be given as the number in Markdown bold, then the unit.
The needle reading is **67.5** °
